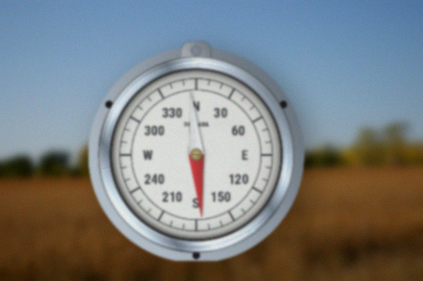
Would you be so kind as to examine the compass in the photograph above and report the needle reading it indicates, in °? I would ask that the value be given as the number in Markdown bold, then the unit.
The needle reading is **175** °
